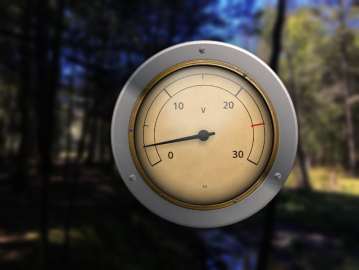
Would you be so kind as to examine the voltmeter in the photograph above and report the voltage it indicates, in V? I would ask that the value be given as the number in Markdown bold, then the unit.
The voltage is **2.5** V
